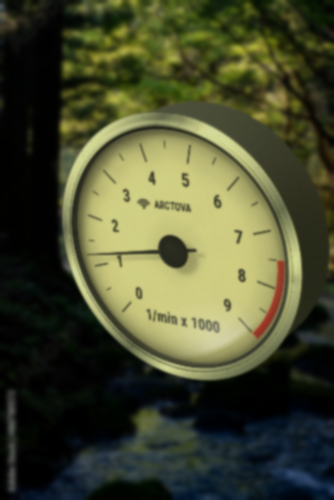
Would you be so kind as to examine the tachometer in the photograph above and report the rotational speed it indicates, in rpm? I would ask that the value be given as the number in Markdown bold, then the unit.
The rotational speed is **1250** rpm
